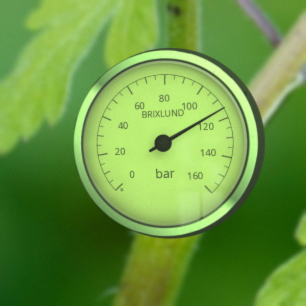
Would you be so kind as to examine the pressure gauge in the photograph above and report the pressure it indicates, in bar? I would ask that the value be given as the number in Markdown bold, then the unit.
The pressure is **115** bar
